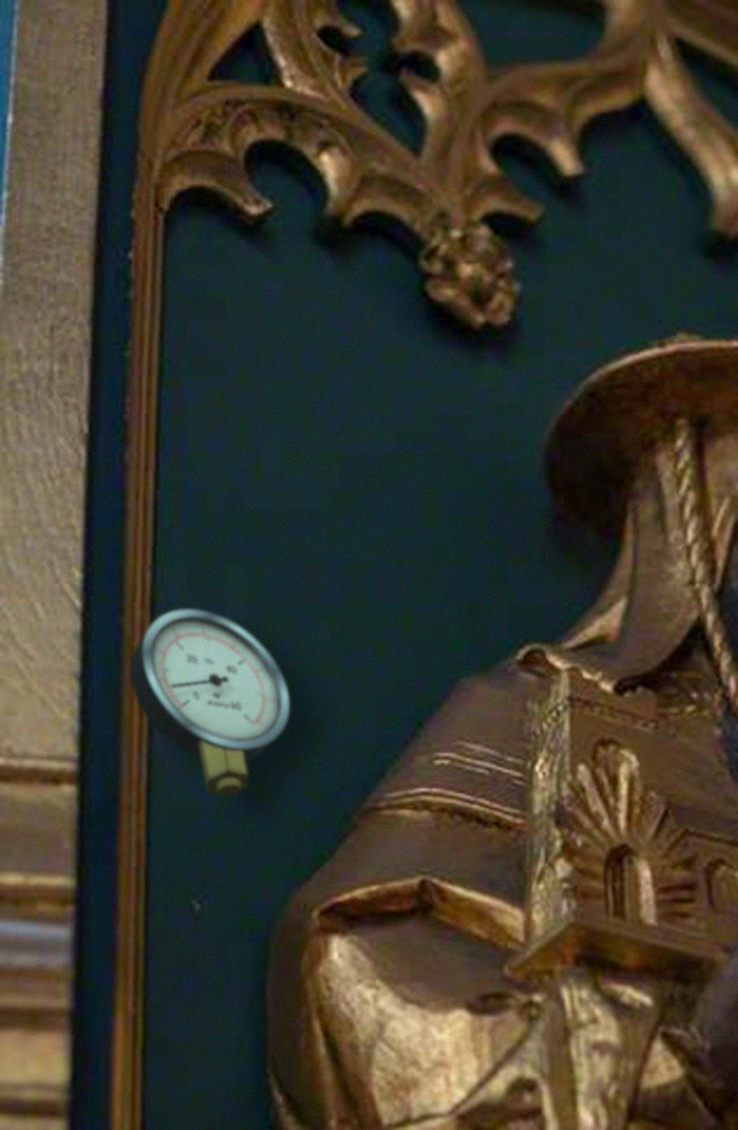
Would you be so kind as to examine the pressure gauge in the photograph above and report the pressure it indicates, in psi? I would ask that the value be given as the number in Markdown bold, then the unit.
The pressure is **5** psi
